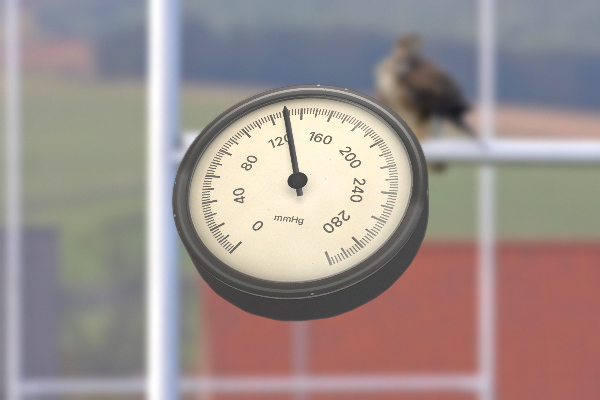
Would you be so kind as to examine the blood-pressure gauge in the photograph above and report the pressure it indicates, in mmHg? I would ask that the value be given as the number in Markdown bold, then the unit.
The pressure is **130** mmHg
